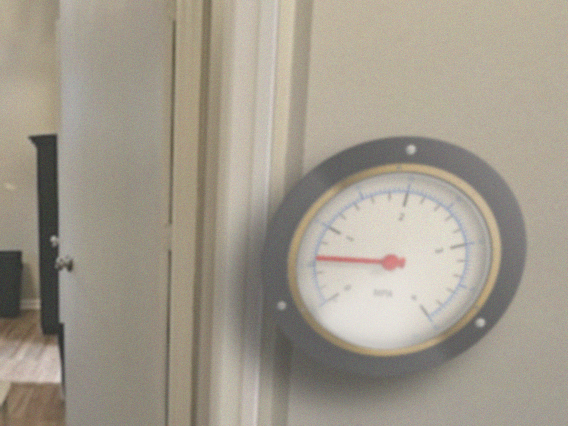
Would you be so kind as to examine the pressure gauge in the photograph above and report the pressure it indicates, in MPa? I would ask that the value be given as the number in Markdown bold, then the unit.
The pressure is **0.6** MPa
